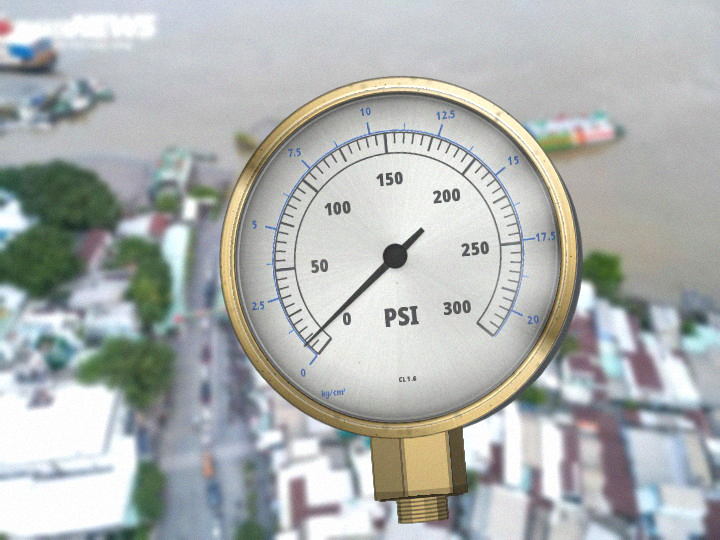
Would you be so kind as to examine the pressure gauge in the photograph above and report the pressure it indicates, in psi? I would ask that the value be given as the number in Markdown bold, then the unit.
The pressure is **7.5** psi
